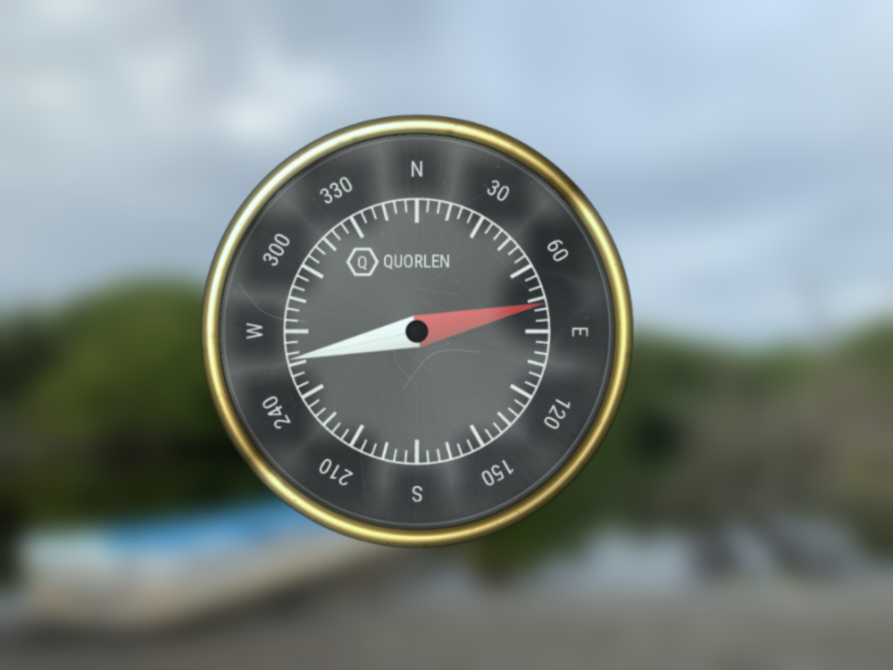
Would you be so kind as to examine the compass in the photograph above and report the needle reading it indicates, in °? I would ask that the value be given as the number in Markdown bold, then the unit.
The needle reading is **77.5** °
